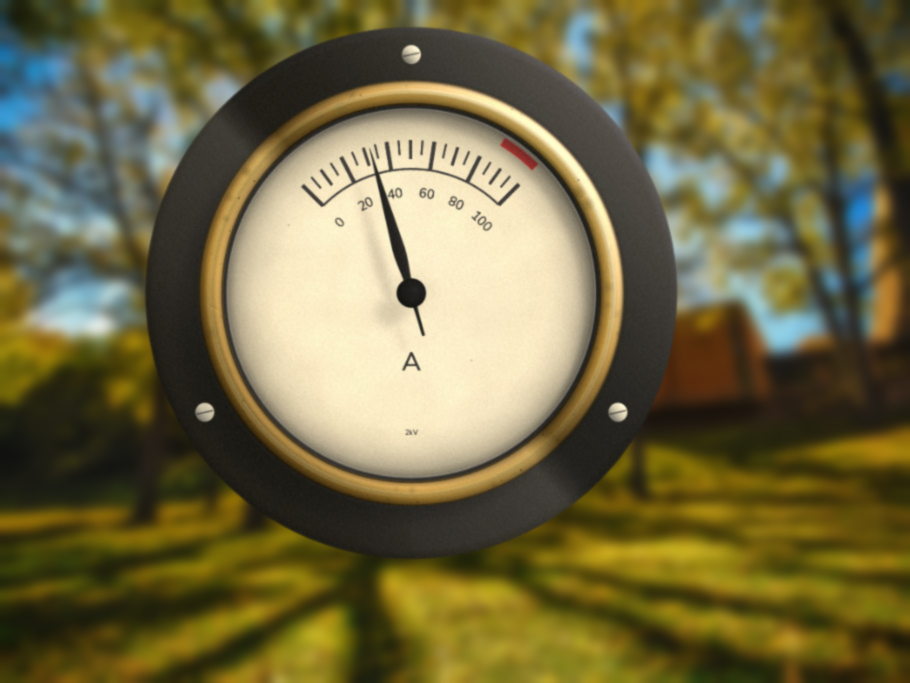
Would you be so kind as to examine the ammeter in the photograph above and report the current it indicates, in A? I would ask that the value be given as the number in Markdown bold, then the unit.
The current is **32.5** A
